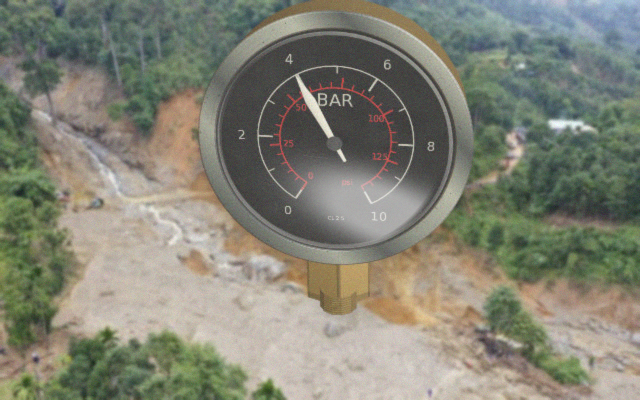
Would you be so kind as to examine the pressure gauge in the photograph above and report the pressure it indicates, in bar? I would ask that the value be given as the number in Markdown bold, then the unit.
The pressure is **4** bar
